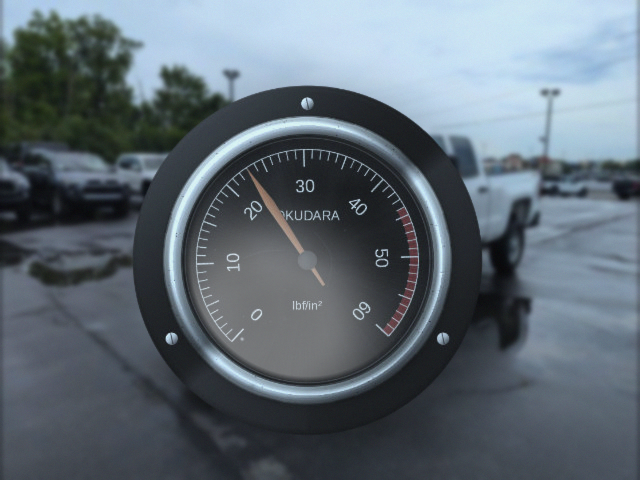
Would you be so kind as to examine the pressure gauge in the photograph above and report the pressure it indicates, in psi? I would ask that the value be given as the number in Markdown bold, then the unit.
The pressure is **23** psi
